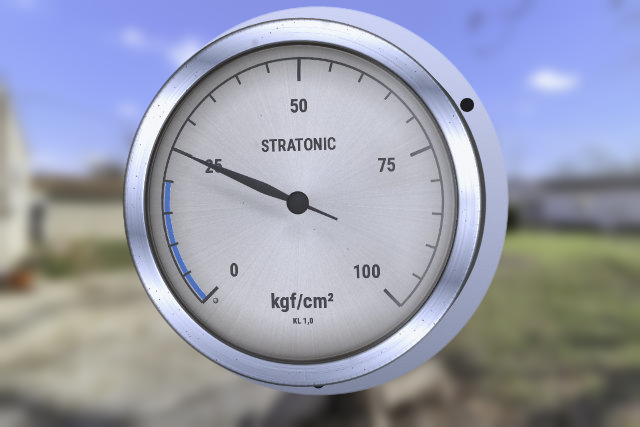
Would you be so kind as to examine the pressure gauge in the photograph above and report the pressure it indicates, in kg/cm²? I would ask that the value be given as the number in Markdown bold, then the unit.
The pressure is **25** kg/cm²
